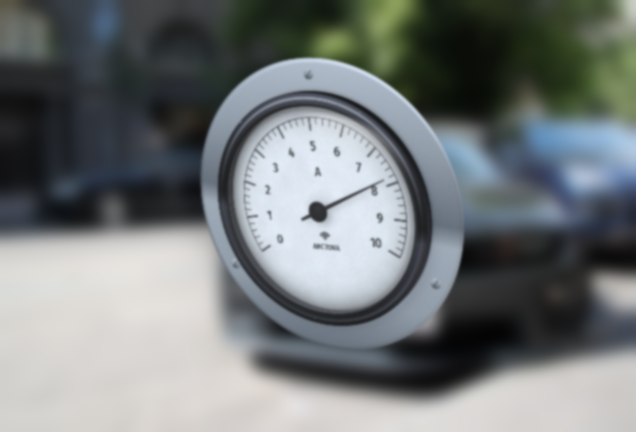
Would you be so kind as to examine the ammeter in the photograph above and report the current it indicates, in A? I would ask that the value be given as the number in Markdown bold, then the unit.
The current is **7.8** A
